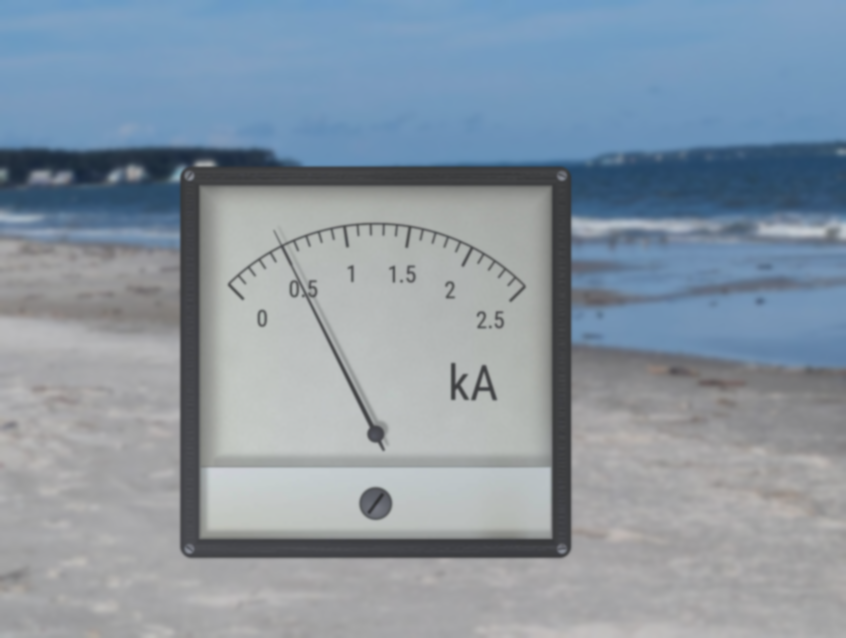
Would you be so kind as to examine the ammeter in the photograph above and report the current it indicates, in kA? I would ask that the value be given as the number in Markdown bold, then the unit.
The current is **0.5** kA
